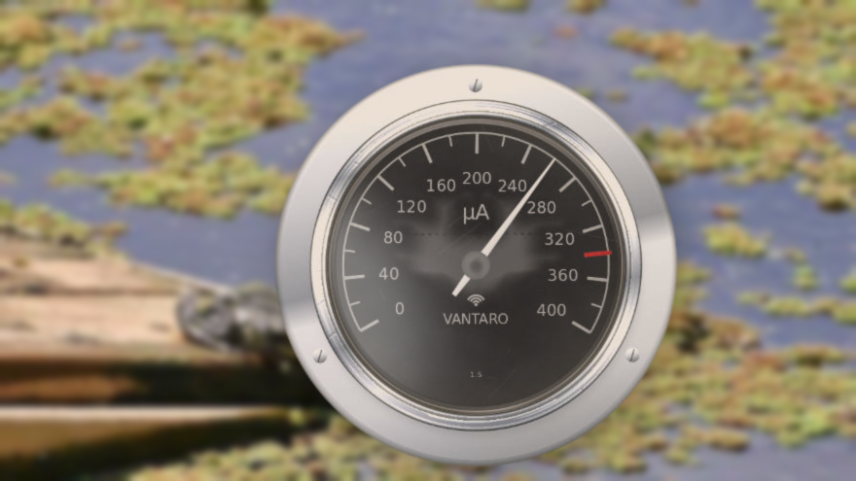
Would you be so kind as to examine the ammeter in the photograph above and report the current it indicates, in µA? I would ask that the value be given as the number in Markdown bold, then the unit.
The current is **260** µA
